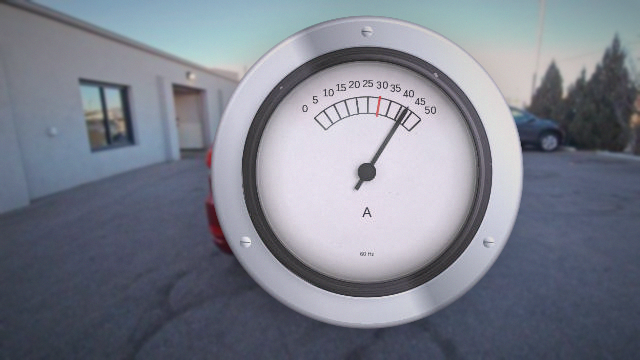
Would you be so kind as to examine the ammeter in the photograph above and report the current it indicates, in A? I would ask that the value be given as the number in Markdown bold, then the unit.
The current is **42.5** A
